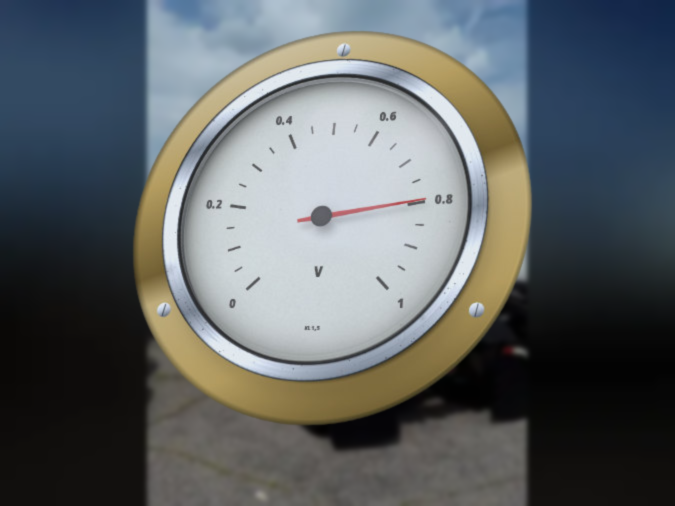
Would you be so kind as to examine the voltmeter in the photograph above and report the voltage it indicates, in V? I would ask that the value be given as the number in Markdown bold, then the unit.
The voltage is **0.8** V
